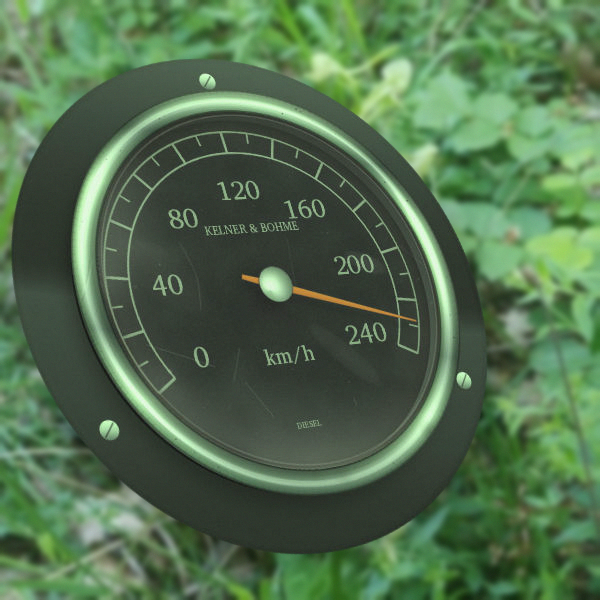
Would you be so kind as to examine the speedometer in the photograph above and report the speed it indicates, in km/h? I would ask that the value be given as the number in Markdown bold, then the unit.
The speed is **230** km/h
